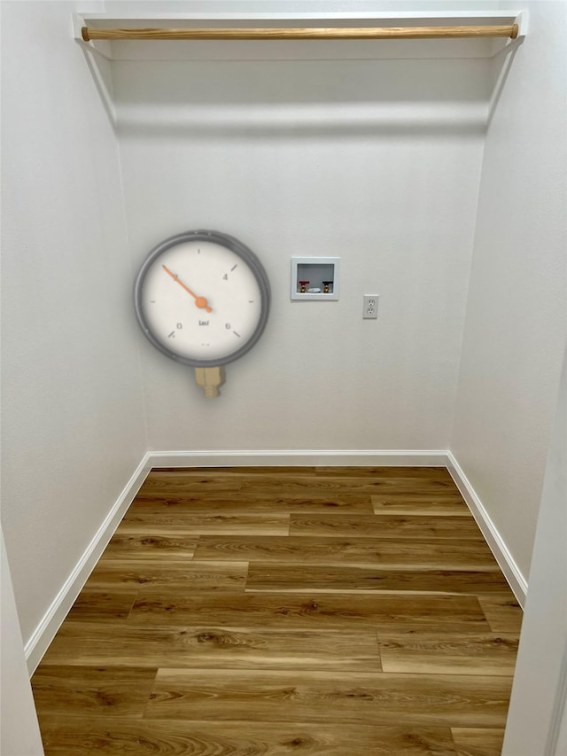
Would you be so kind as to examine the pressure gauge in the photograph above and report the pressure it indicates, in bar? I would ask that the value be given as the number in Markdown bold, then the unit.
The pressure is **2** bar
